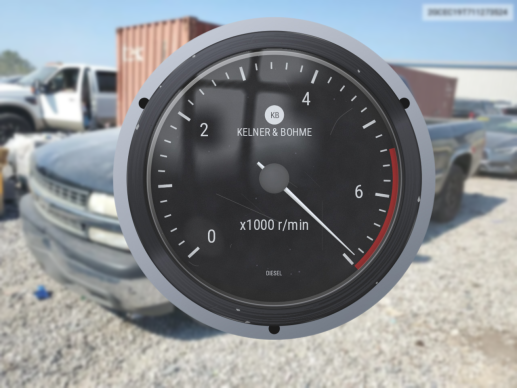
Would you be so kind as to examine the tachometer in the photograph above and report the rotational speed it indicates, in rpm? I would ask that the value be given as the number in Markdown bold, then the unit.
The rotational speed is **6900** rpm
